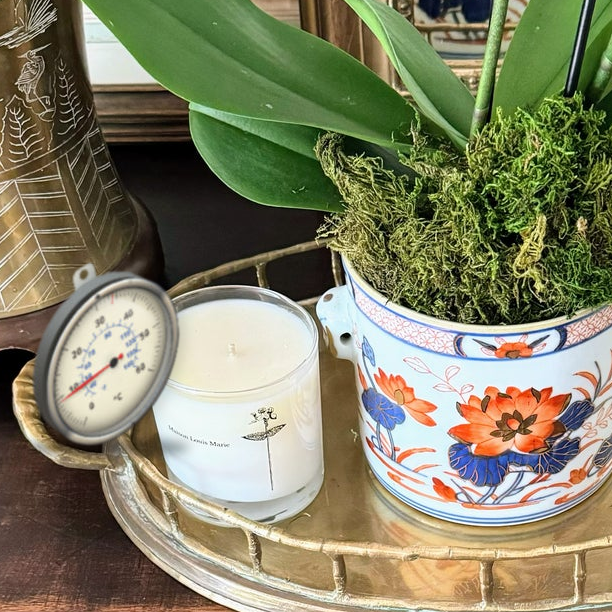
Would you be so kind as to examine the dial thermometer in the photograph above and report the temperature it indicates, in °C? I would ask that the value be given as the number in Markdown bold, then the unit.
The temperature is **10** °C
